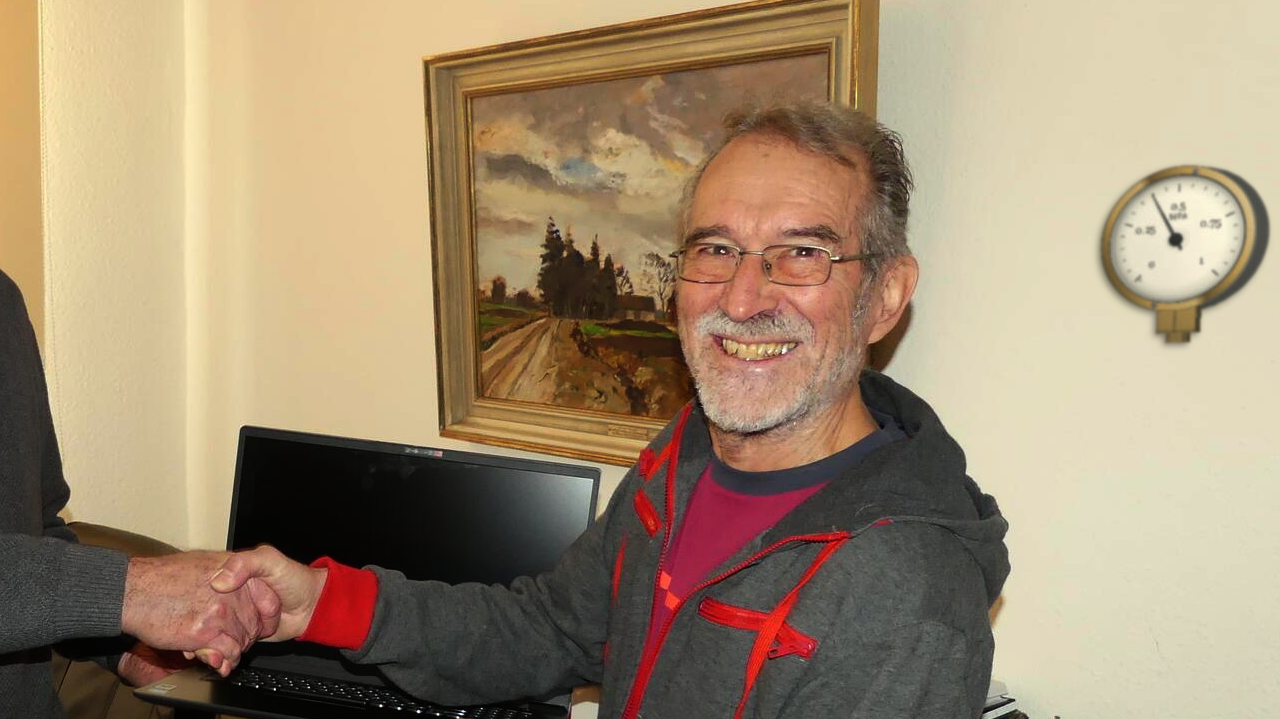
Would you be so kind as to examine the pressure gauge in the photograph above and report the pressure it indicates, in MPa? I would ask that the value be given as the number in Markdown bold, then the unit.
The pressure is **0.4** MPa
